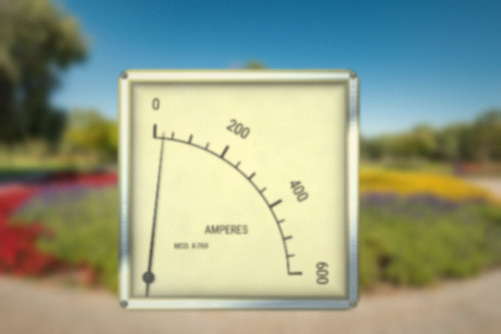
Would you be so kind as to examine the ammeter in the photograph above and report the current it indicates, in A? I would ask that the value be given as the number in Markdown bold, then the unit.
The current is **25** A
